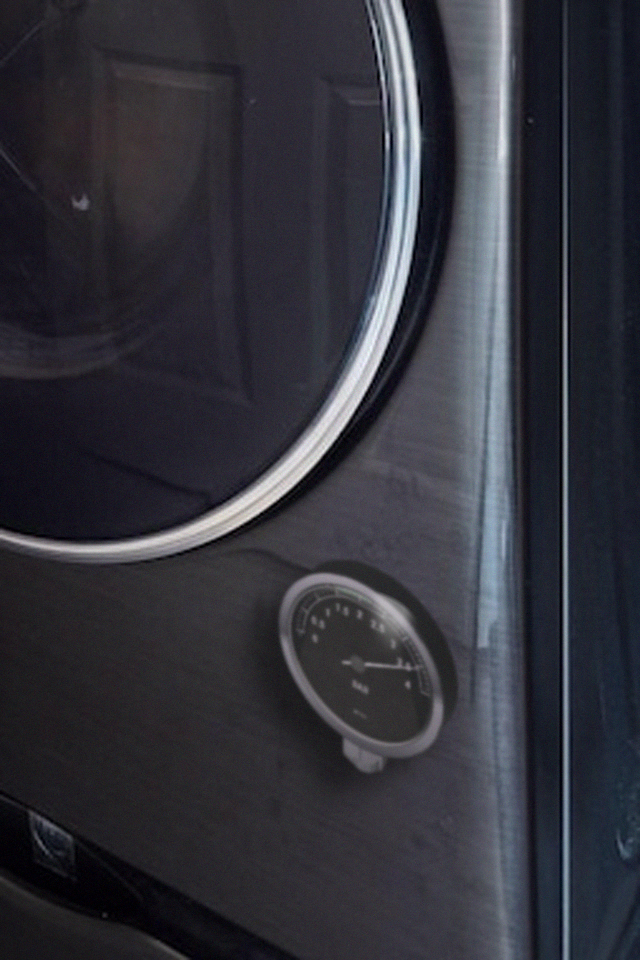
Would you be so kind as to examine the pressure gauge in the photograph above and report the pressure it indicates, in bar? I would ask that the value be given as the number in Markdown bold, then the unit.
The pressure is **3.5** bar
